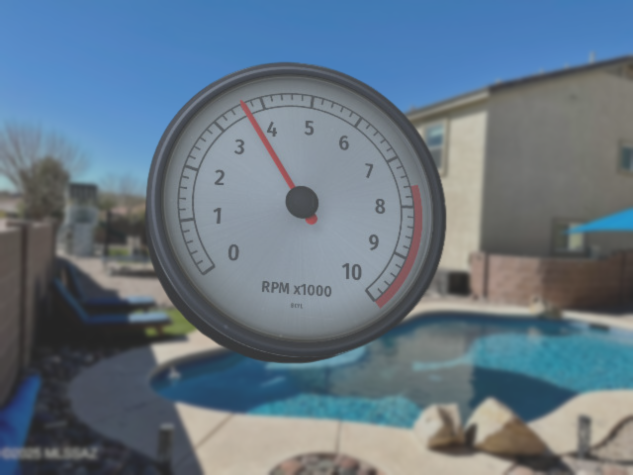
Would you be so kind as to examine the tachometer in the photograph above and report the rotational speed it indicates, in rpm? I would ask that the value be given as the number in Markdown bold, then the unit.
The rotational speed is **3600** rpm
